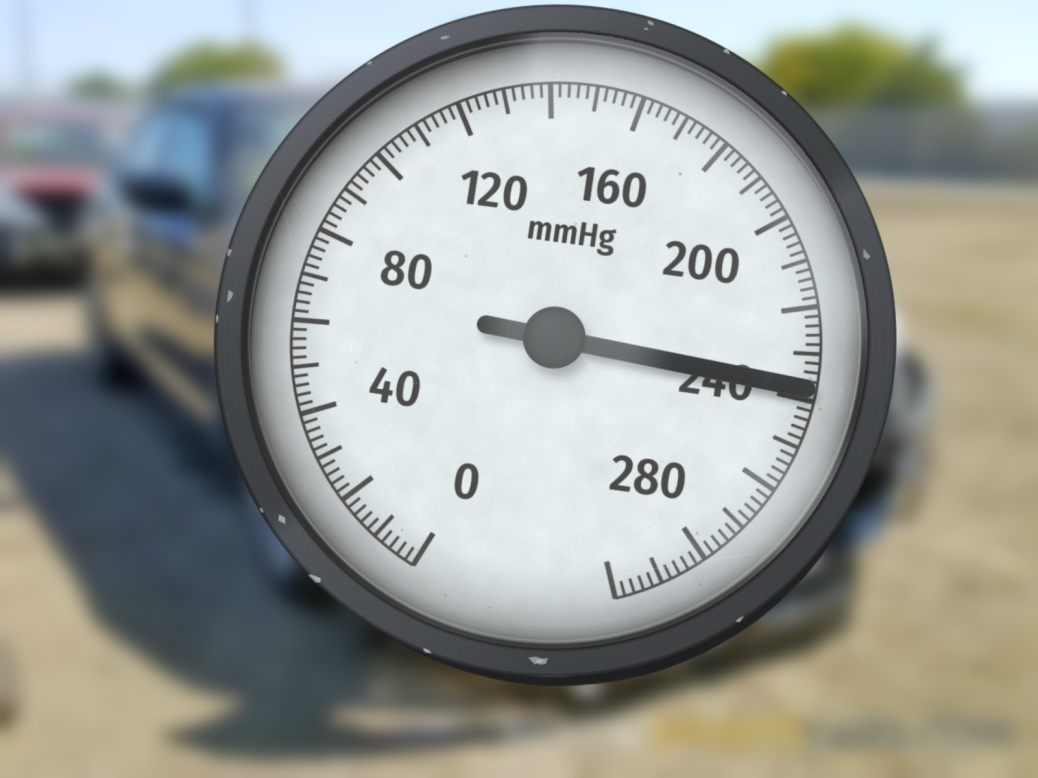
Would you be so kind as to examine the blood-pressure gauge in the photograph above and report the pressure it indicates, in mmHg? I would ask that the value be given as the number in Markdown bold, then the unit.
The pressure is **238** mmHg
